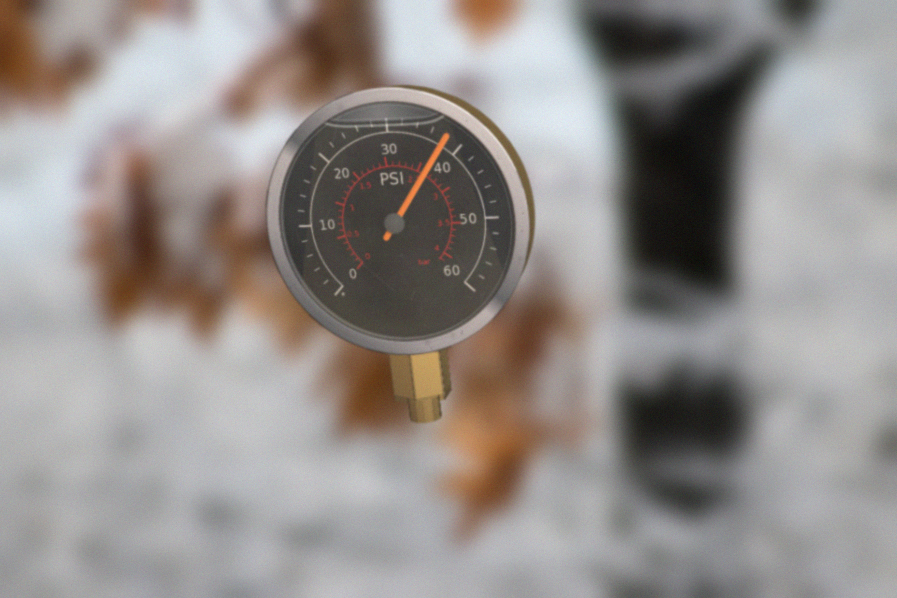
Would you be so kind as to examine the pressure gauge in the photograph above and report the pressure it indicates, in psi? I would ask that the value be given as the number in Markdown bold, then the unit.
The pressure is **38** psi
